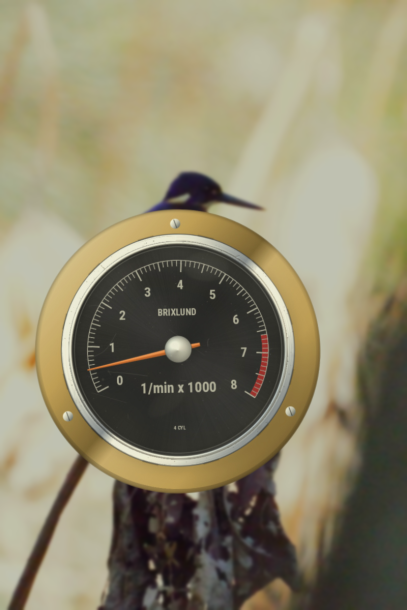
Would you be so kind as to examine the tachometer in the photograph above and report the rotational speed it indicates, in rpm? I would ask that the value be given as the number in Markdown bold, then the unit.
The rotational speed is **500** rpm
